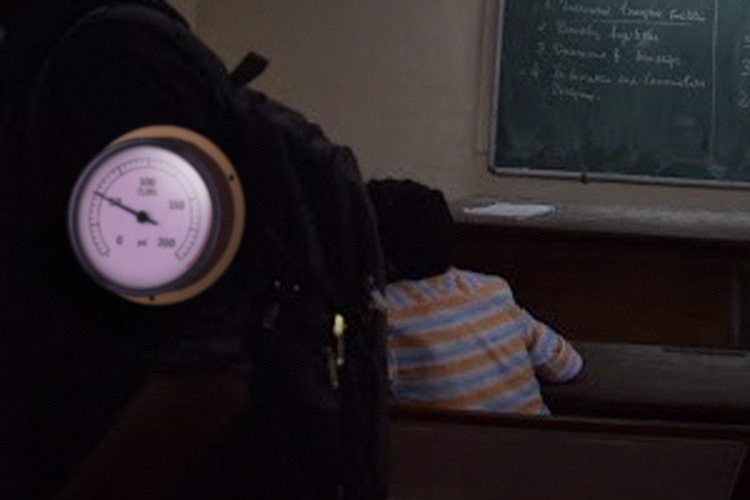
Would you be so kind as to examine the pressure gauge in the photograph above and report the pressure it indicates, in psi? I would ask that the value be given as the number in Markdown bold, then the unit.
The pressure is **50** psi
